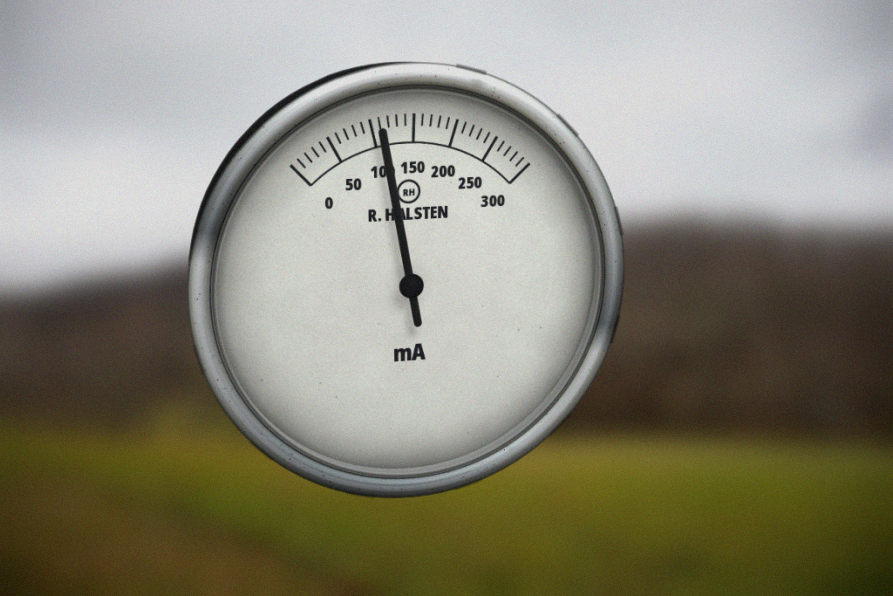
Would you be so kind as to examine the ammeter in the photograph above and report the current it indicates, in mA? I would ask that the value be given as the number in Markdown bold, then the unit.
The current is **110** mA
